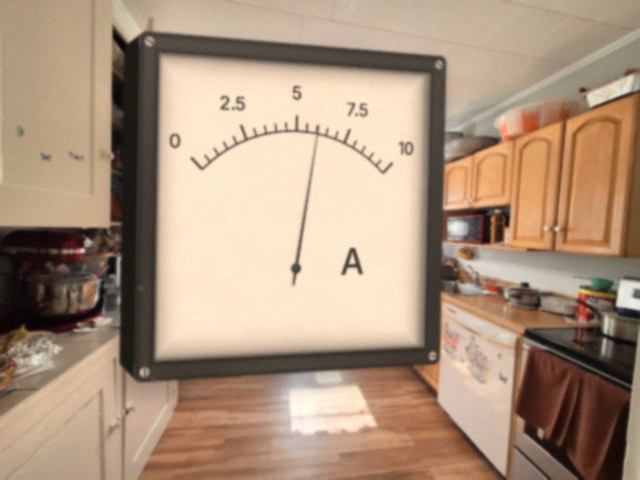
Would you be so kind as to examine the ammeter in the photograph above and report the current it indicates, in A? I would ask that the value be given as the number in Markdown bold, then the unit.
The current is **6** A
